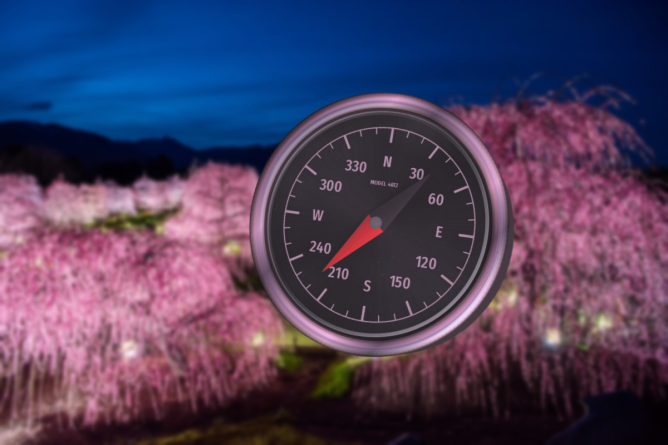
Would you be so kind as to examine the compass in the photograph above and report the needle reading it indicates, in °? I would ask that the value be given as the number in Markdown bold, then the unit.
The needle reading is **220** °
